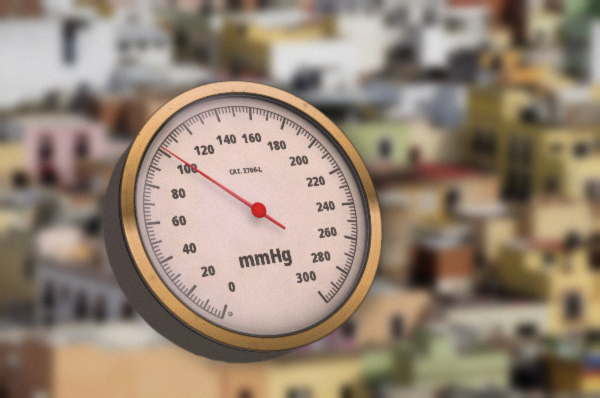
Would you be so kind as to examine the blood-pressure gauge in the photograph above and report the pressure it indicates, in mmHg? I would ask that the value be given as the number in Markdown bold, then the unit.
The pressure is **100** mmHg
